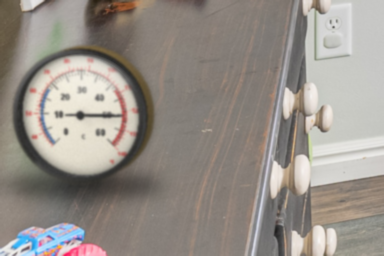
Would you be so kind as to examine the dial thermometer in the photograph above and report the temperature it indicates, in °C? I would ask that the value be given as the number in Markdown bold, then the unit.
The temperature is **50** °C
